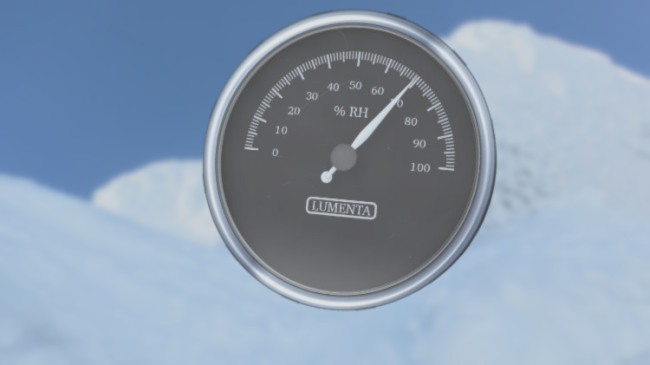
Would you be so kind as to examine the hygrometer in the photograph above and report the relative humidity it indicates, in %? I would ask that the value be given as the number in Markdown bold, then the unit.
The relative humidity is **70** %
